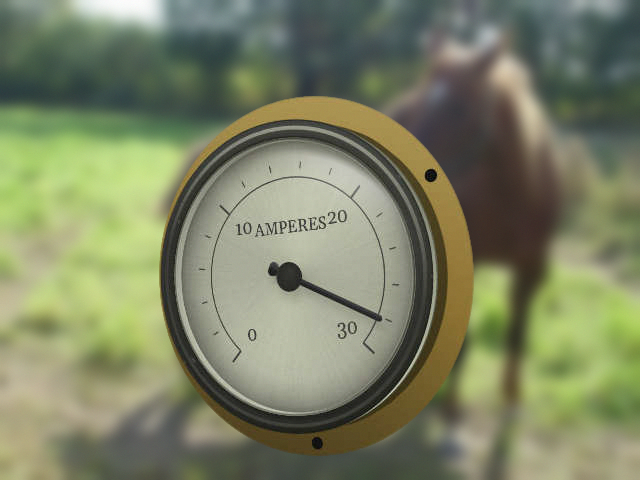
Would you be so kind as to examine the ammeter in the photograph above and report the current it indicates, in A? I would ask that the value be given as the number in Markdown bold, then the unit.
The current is **28** A
